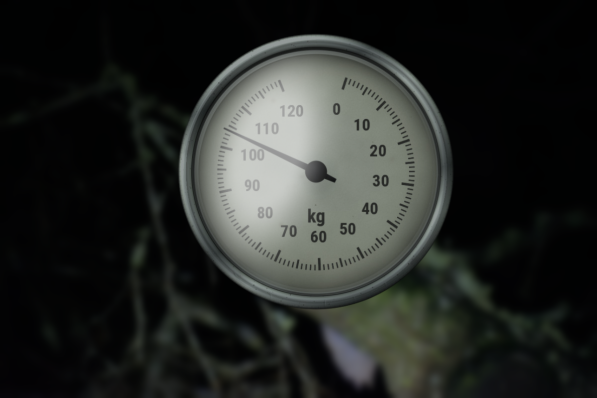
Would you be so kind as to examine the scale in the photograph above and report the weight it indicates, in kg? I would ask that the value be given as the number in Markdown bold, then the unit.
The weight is **104** kg
